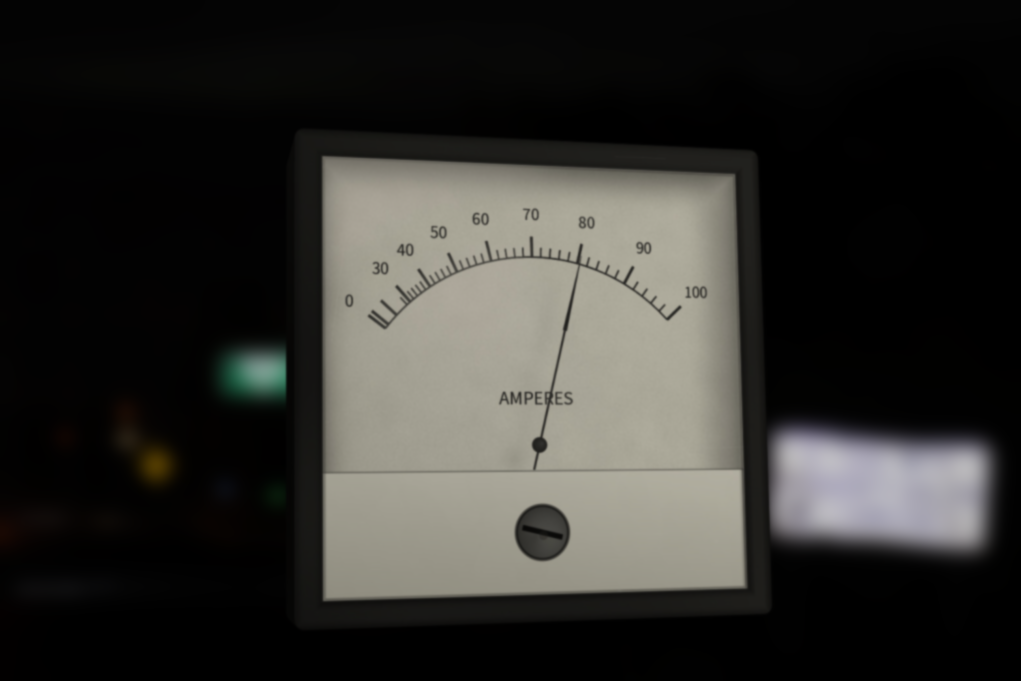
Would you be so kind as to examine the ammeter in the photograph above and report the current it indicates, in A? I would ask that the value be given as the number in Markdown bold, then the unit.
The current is **80** A
